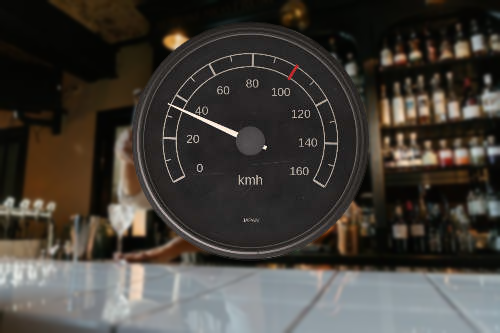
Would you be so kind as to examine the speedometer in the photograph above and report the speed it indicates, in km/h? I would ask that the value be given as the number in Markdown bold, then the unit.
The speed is **35** km/h
